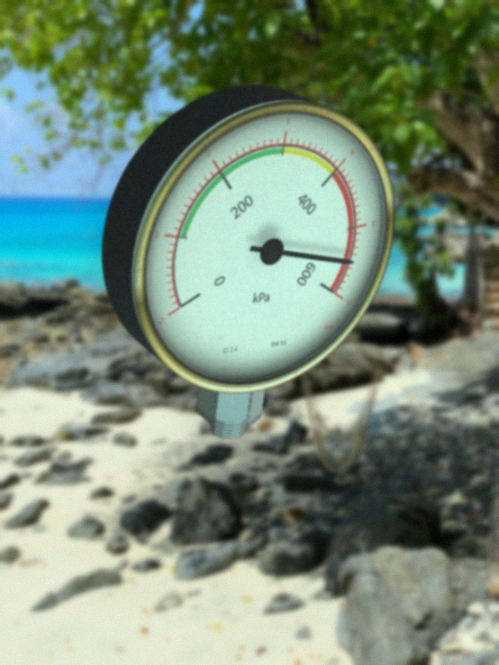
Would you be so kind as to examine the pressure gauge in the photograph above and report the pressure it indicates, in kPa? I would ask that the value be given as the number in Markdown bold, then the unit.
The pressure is **550** kPa
